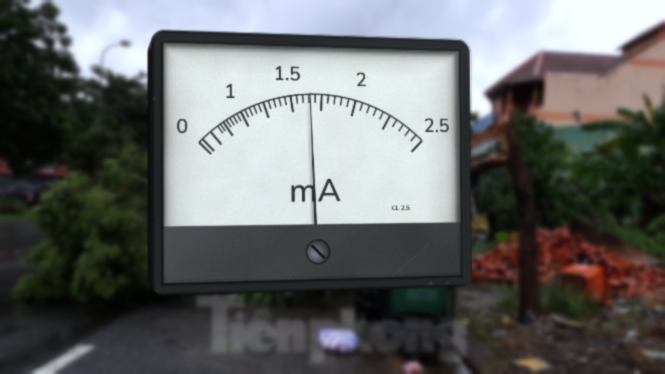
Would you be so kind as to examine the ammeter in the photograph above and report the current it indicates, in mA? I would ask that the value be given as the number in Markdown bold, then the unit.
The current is **1.65** mA
